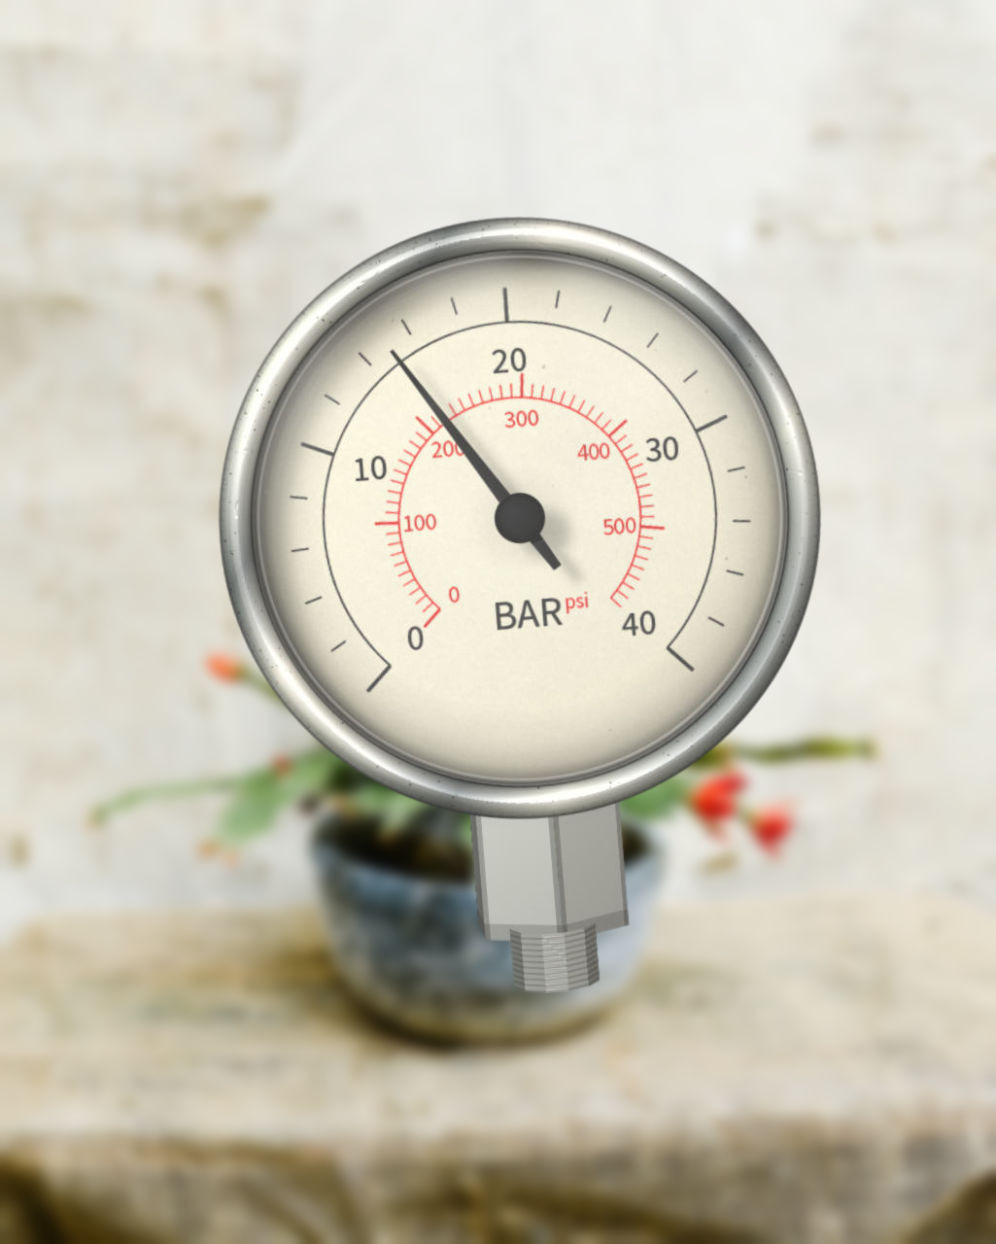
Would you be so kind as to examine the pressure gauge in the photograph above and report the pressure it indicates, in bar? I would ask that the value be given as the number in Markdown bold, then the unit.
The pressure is **15** bar
